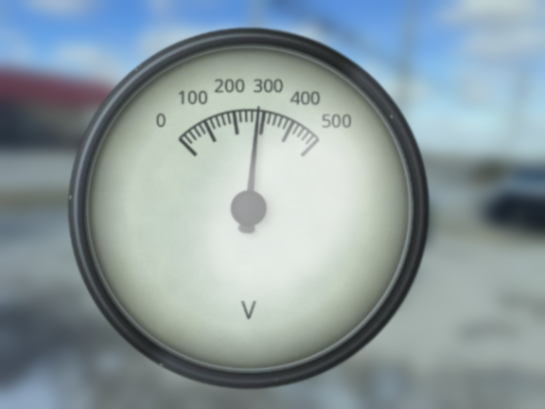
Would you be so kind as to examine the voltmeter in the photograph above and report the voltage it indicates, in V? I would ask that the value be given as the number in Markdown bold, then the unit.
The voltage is **280** V
